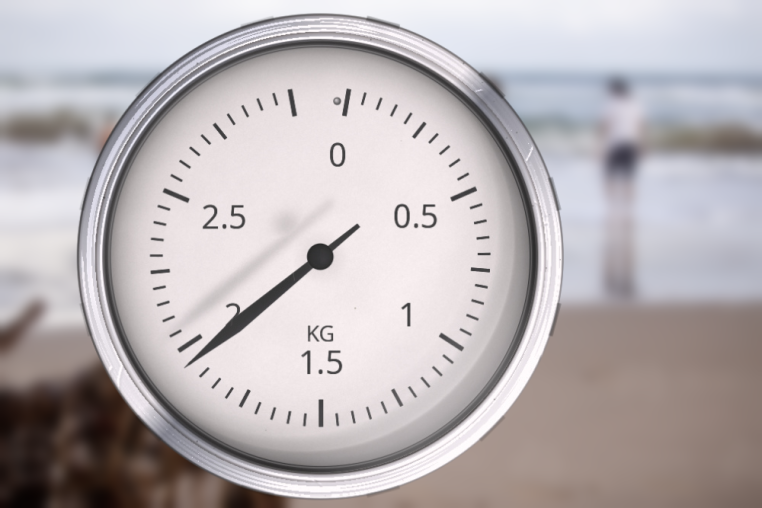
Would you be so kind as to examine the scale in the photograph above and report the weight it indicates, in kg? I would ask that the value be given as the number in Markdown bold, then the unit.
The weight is **1.95** kg
